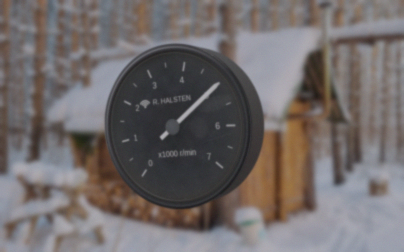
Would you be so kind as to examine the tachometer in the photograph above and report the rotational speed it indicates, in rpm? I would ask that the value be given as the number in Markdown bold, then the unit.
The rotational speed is **5000** rpm
